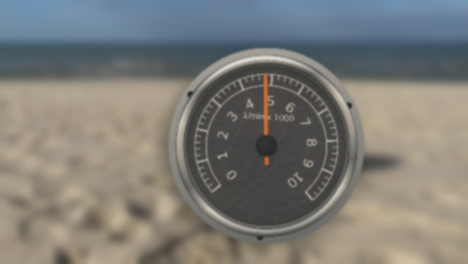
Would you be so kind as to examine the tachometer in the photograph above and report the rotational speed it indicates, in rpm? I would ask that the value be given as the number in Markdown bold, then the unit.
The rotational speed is **4800** rpm
